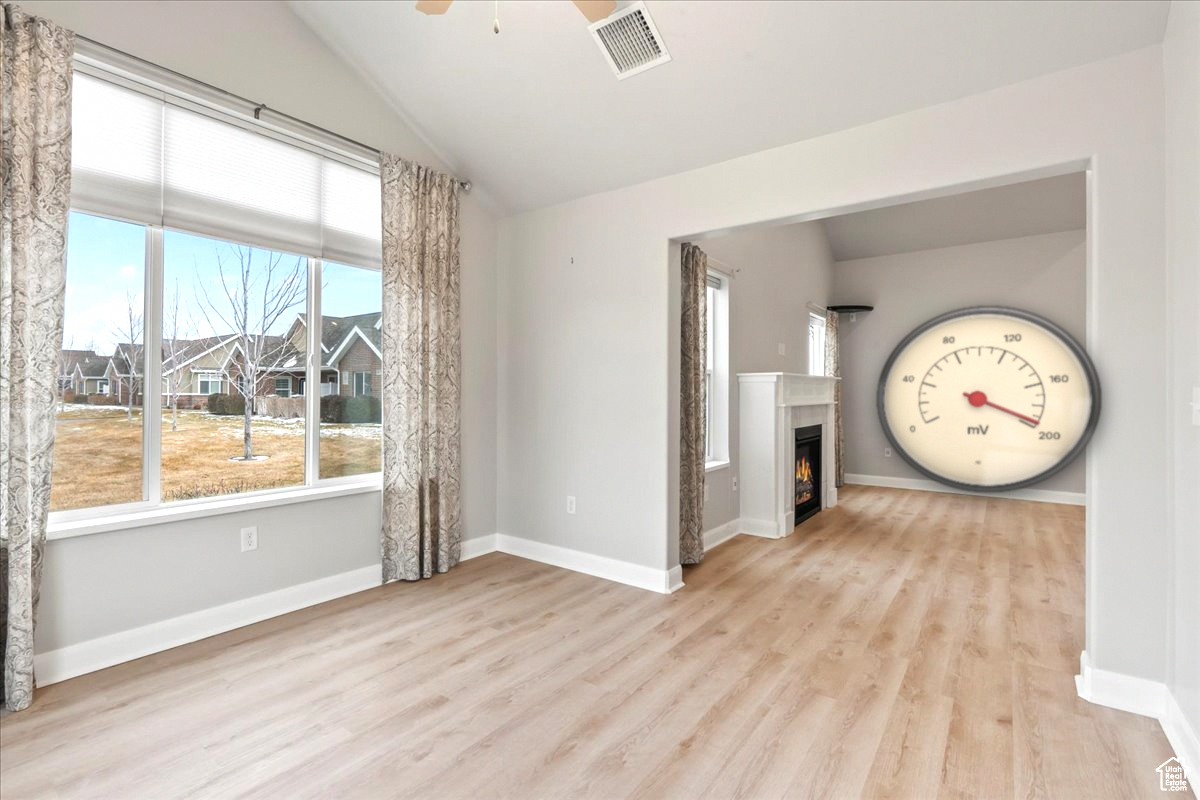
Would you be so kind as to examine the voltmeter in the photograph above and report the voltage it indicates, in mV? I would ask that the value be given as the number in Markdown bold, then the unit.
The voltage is **195** mV
